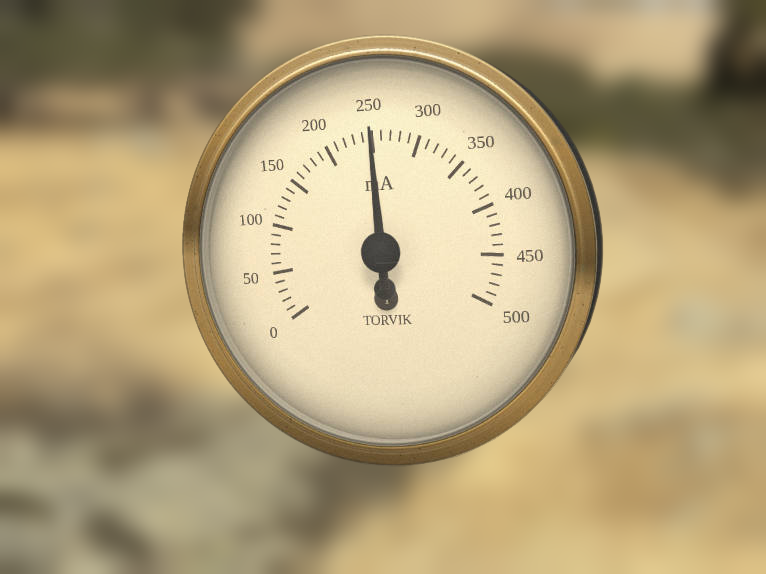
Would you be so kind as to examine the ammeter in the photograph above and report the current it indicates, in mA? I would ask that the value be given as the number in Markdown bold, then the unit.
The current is **250** mA
